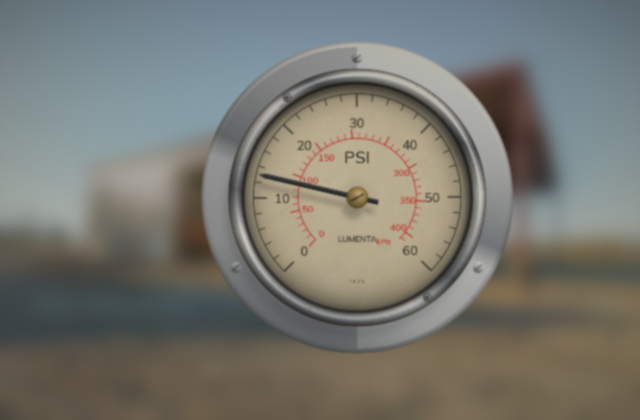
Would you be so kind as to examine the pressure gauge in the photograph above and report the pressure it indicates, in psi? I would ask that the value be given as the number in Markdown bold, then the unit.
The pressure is **13** psi
